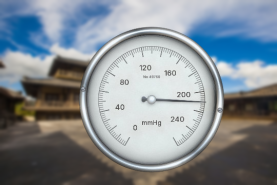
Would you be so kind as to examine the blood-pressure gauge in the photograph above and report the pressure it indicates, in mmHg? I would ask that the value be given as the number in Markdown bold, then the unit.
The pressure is **210** mmHg
